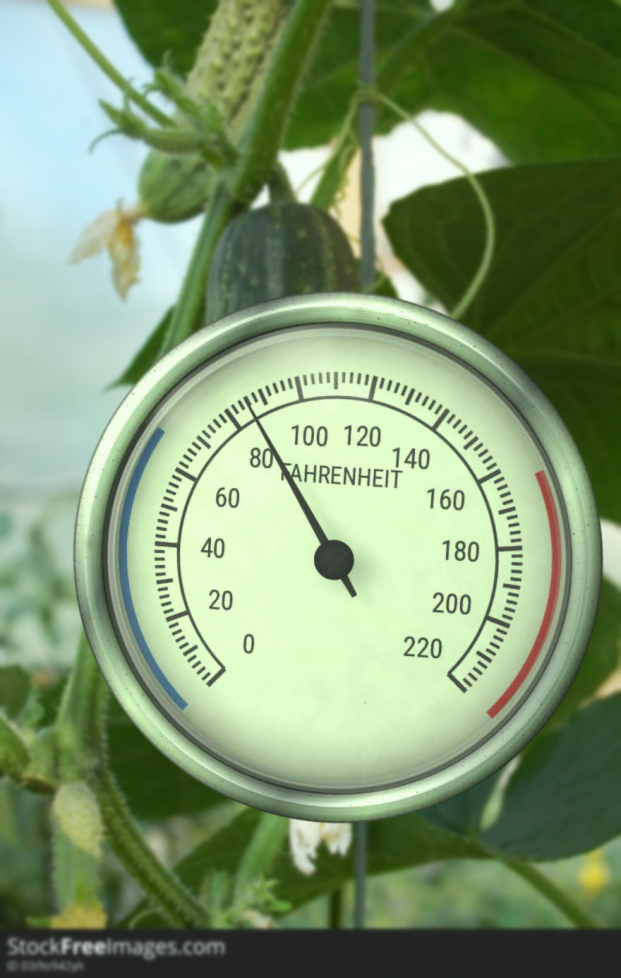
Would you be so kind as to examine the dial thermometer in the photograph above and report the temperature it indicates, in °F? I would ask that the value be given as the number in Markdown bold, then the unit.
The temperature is **86** °F
